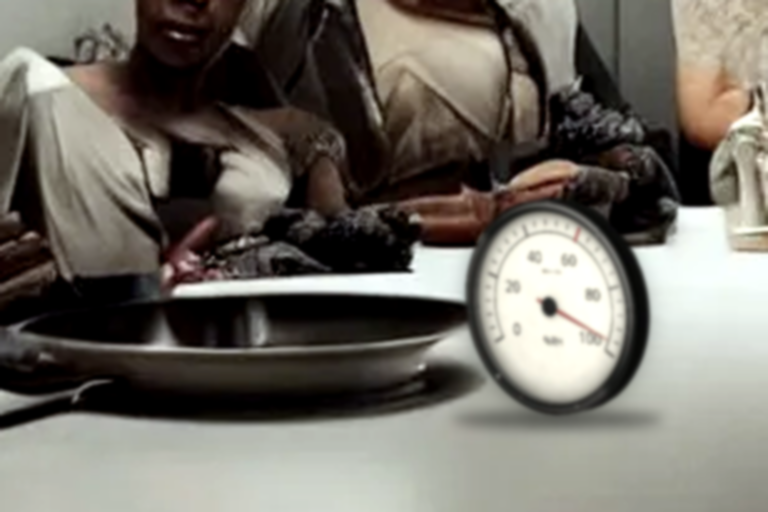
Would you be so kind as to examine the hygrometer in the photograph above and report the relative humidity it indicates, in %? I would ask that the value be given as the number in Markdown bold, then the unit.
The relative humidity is **96** %
